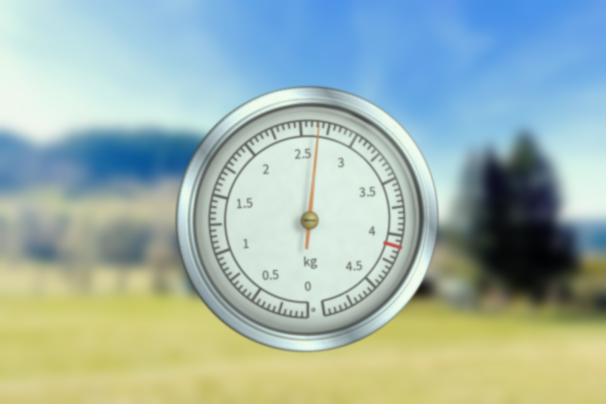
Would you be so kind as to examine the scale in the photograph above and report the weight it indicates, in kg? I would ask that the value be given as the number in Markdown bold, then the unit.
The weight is **2.65** kg
